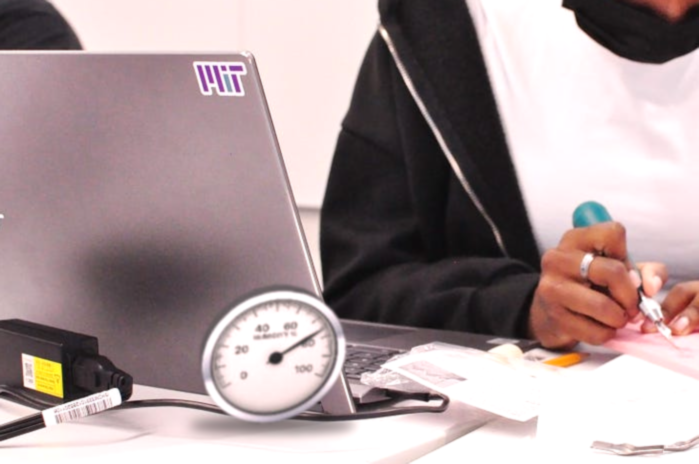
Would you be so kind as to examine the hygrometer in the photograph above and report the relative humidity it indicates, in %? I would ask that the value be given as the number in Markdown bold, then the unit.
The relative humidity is **75** %
